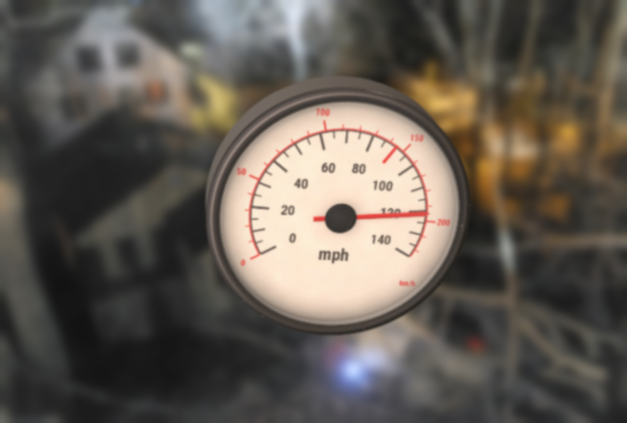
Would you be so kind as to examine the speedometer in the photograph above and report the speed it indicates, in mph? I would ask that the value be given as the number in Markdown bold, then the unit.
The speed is **120** mph
